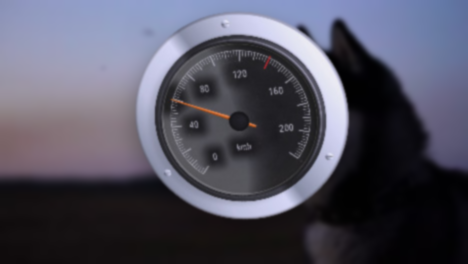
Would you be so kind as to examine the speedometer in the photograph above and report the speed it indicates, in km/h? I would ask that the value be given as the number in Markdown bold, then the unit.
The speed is **60** km/h
